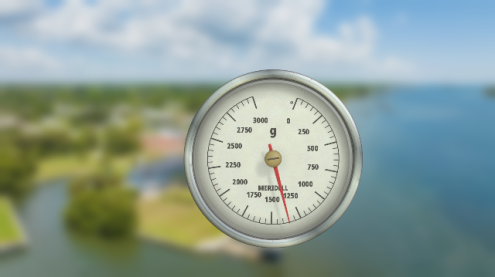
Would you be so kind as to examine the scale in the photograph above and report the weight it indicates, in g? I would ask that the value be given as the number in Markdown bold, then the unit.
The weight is **1350** g
